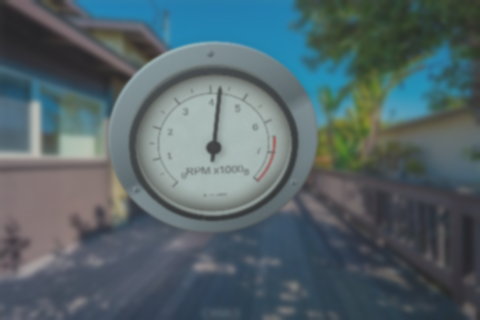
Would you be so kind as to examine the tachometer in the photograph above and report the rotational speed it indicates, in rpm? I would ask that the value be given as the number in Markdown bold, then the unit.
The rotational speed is **4250** rpm
